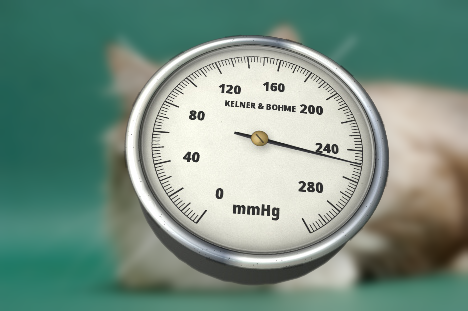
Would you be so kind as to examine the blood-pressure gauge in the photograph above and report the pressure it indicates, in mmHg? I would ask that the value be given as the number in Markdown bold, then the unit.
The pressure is **250** mmHg
